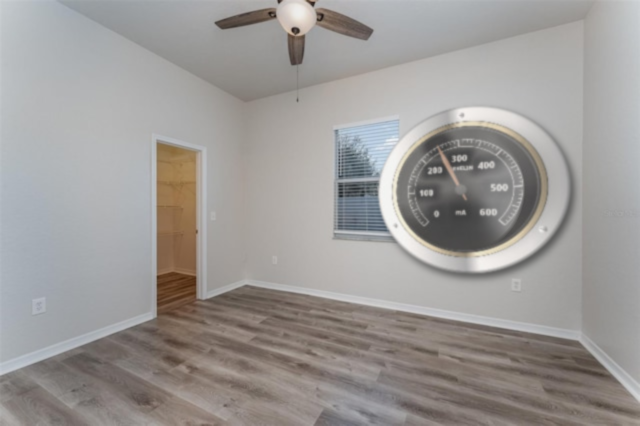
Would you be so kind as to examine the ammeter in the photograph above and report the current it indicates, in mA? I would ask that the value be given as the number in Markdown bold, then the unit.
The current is **250** mA
